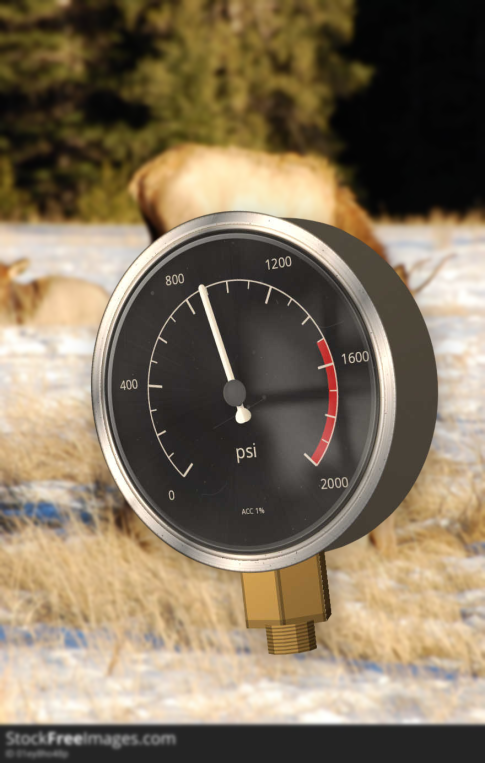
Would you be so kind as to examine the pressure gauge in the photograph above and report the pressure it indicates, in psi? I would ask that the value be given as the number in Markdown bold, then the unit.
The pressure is **900** psi
